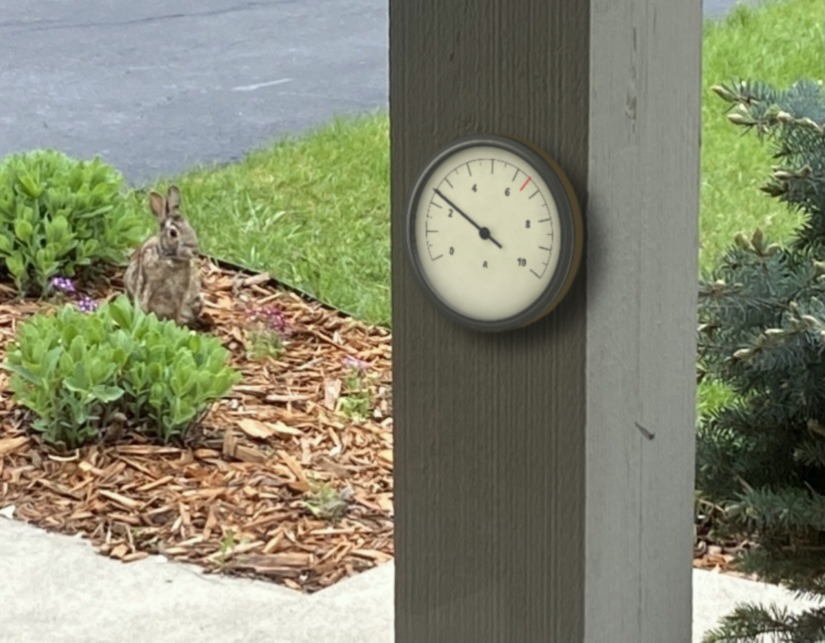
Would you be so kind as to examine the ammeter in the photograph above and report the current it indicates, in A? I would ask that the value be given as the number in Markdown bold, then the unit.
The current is **2.5** A
